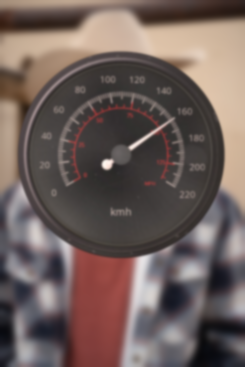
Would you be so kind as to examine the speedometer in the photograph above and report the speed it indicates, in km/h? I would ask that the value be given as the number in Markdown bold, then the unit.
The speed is **160** km/h
